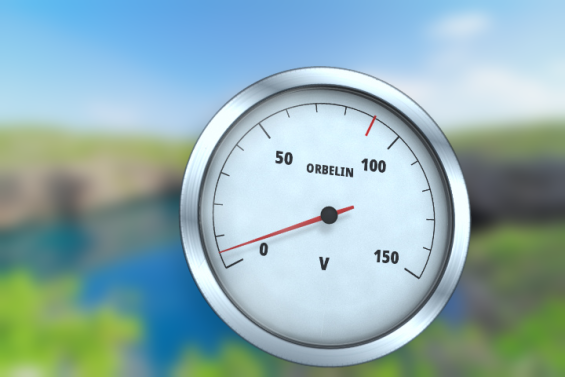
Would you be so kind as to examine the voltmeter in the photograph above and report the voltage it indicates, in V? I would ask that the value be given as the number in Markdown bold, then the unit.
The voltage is **5** V
